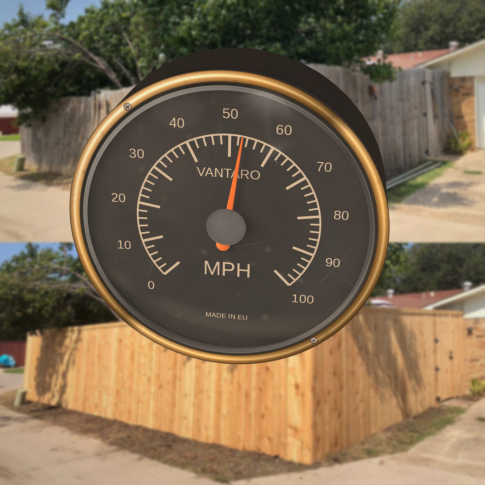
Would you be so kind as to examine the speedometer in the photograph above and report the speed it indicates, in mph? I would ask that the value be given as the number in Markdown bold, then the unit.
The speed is **53** mph
